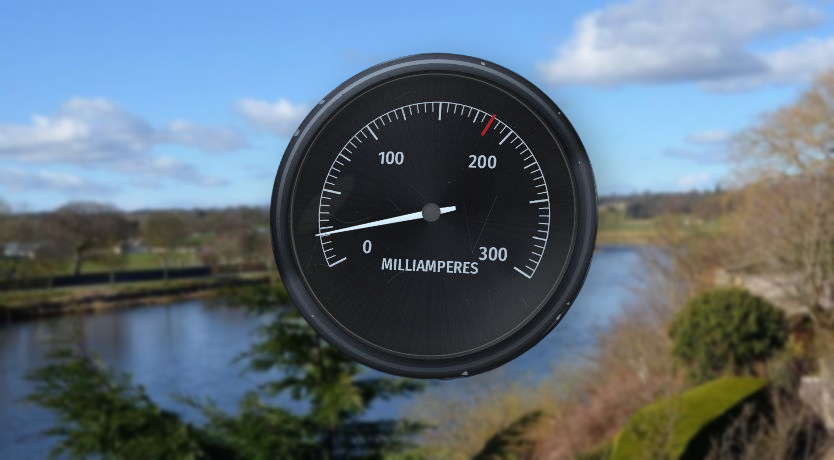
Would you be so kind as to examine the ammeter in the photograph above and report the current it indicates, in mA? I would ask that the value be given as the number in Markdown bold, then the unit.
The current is **20** mA
